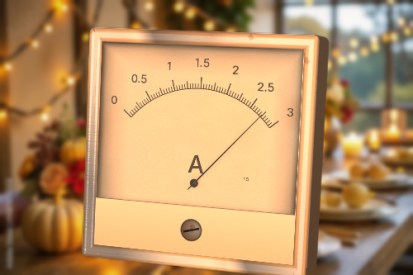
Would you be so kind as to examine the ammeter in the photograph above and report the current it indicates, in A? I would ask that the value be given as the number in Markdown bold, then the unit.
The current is **2.75** A
